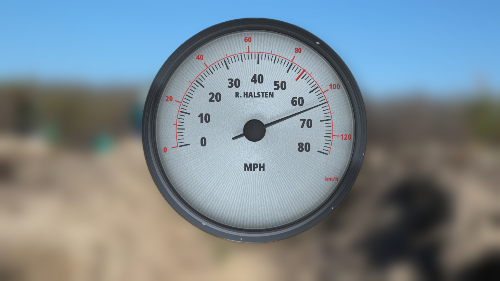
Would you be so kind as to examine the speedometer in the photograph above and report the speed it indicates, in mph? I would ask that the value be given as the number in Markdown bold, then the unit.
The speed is **65** mph
